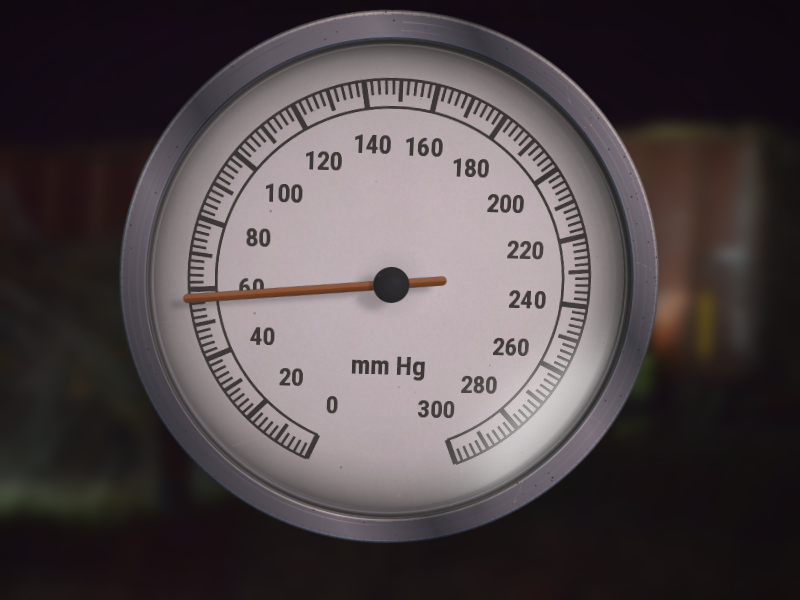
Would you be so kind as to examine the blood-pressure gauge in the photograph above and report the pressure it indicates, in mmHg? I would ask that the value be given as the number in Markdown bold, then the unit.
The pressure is **58** mmHg
